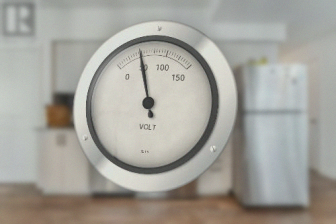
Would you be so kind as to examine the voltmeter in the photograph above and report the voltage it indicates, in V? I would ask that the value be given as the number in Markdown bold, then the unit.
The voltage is **50** V
